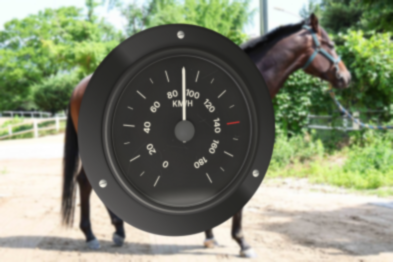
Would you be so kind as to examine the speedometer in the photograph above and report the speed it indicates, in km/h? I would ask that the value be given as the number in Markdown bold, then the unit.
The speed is **90** km/h
